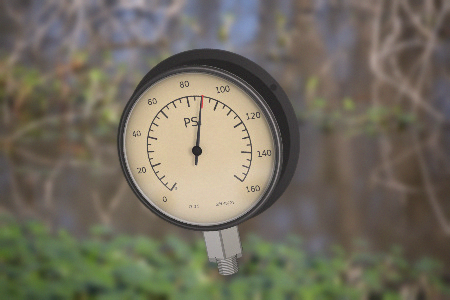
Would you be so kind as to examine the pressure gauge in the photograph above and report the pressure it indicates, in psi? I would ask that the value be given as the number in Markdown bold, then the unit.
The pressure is **90** psi
